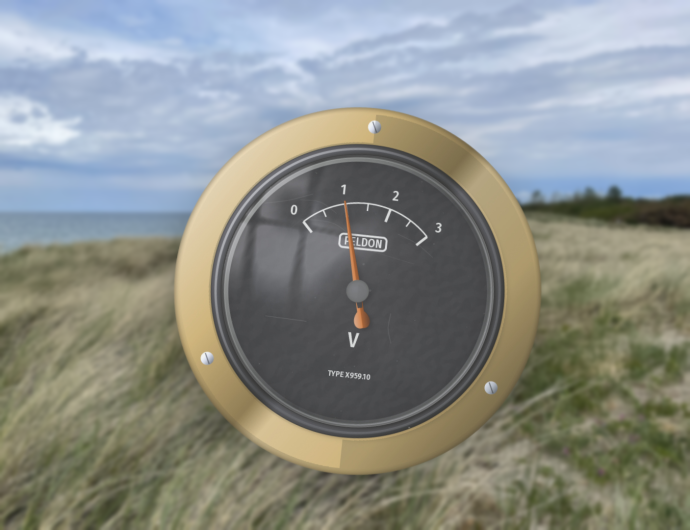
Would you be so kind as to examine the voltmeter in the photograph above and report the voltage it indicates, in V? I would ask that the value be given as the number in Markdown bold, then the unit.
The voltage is **1** V
